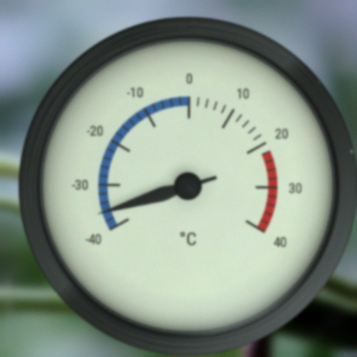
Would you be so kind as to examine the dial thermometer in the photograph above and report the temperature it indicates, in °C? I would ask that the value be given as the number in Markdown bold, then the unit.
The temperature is **-36** °C
